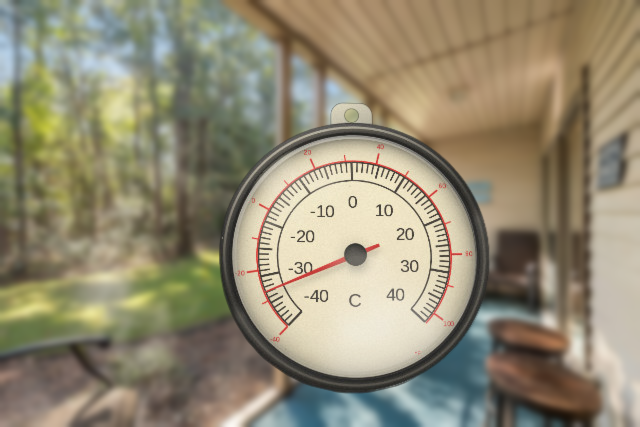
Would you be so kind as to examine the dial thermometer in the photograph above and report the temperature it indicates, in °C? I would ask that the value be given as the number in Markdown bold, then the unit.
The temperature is **-33** °C
